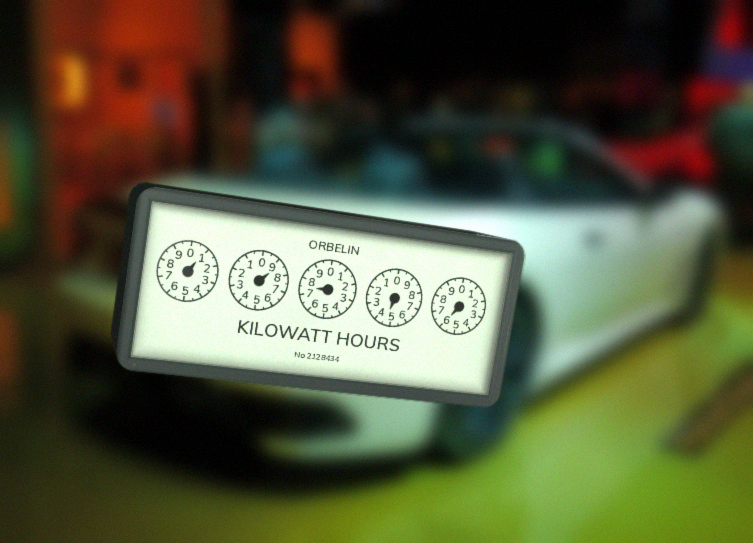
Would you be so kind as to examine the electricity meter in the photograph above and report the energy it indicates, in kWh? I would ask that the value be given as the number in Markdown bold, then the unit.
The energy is **8746** kWh
